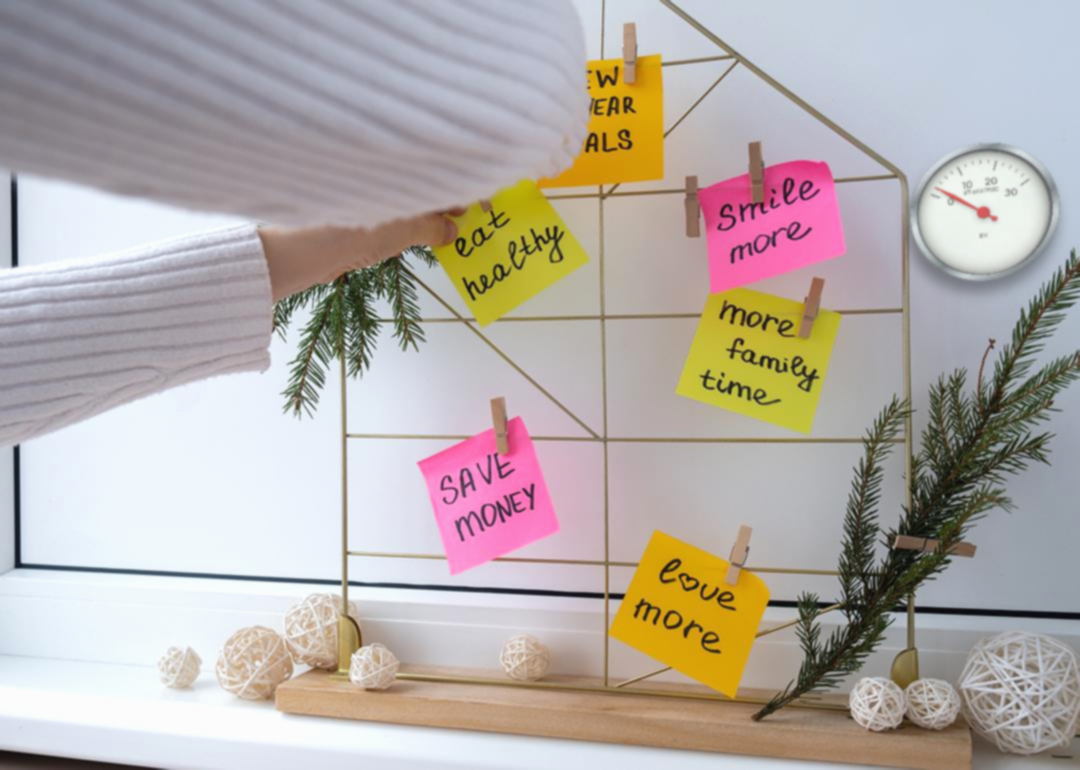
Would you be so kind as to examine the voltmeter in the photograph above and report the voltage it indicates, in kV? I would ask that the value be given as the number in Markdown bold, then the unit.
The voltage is **2** kV
